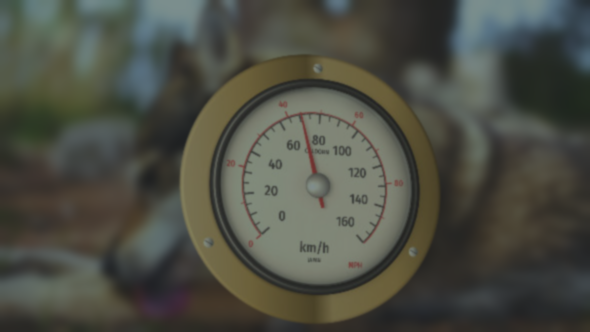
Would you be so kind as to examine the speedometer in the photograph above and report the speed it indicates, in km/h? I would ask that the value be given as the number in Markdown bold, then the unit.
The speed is **70** km/h
